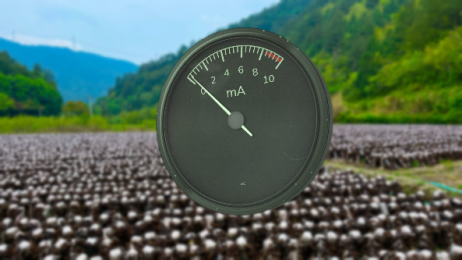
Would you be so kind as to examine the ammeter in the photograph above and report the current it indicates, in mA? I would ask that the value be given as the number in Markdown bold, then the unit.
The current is **0.4** mA
